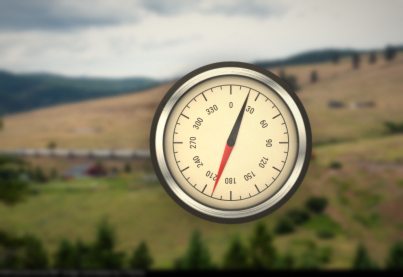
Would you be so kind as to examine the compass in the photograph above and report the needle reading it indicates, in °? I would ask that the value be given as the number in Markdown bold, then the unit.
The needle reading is **200** °
